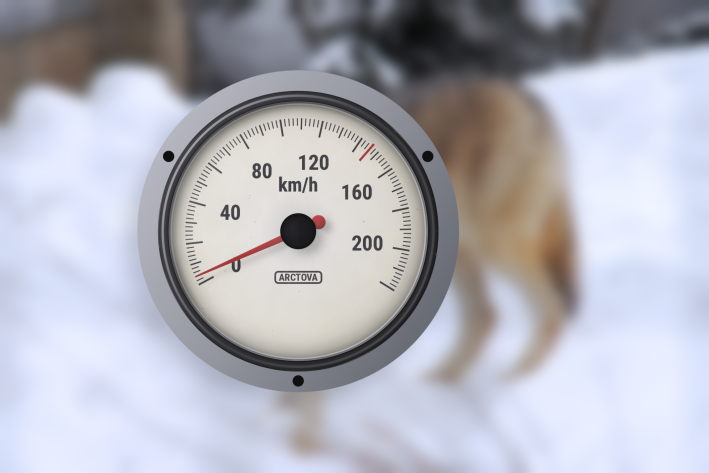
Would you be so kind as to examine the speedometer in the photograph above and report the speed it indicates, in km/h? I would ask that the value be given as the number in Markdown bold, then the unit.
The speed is **4** km/h
